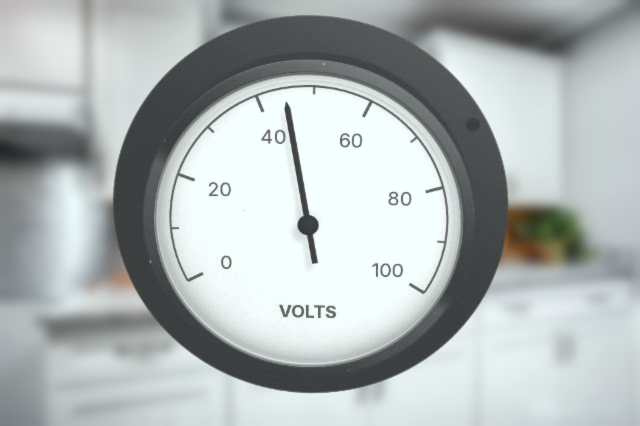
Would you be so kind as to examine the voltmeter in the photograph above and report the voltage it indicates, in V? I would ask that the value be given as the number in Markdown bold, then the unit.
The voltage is **45** V
